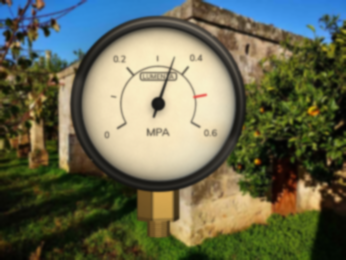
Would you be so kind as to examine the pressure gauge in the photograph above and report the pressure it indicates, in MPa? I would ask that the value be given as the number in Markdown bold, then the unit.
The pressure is **0.35** MPa
